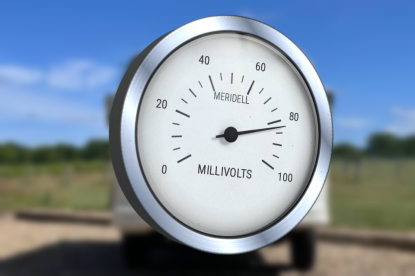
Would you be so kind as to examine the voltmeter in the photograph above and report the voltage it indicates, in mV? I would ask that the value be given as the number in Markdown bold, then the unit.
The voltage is **82.5** mV
